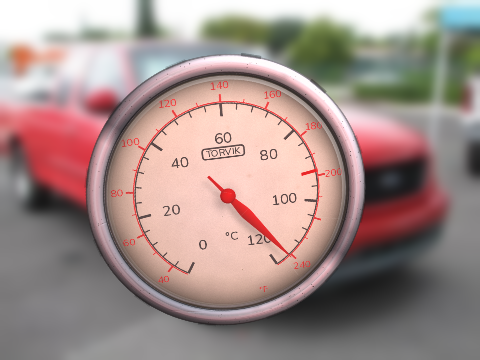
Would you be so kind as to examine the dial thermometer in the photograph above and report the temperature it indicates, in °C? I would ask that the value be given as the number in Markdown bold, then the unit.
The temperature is **116** °C
